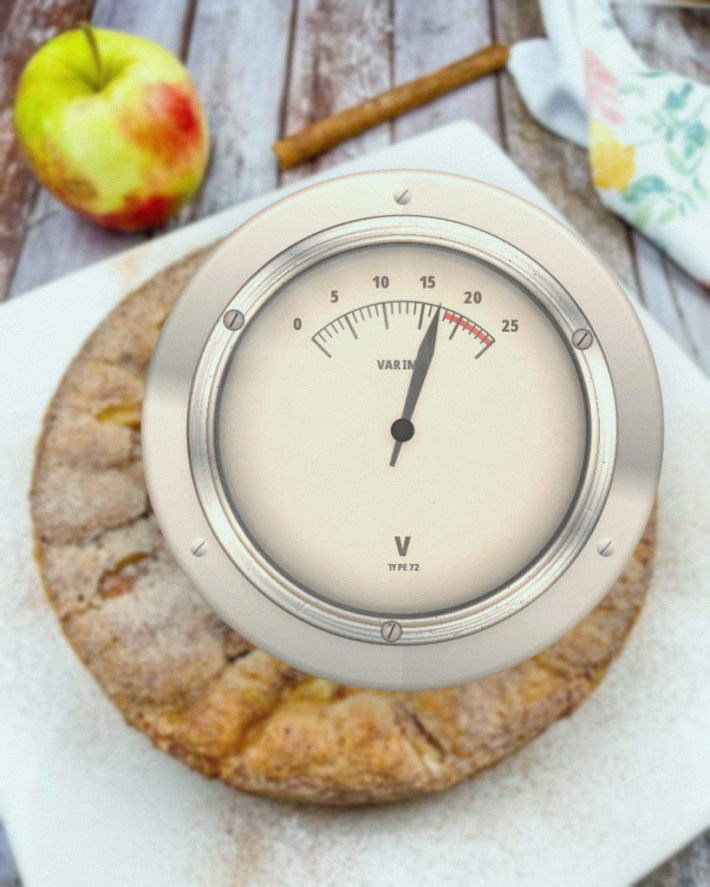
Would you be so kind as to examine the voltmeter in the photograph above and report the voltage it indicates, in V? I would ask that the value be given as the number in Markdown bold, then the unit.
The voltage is **17** V
